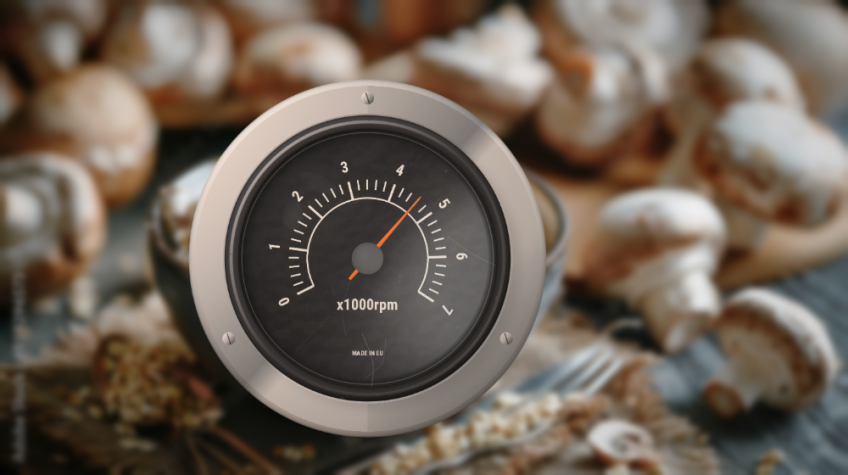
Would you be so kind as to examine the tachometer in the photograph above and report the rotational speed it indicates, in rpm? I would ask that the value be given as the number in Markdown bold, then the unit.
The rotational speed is **4600** rpm
